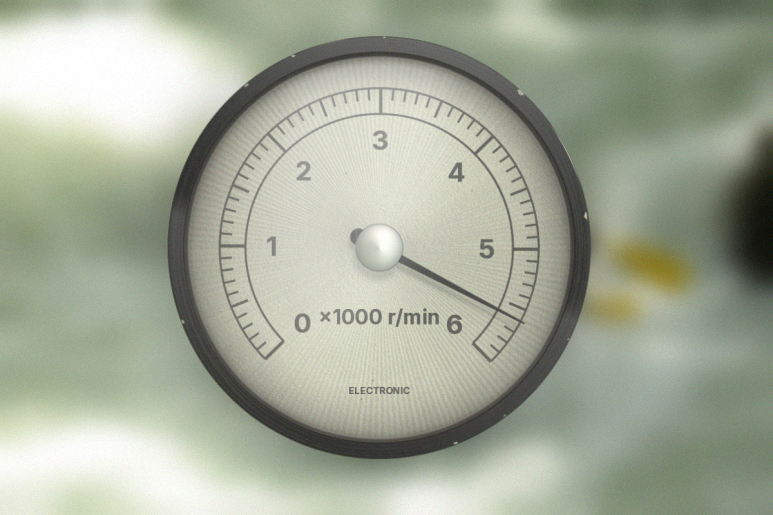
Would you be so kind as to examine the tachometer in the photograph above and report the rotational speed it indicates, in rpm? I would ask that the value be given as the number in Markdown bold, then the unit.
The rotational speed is **5600** rpm
